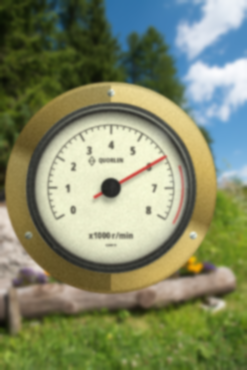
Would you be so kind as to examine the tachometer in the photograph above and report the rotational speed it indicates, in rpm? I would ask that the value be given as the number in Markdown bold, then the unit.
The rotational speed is **6000** rpm
